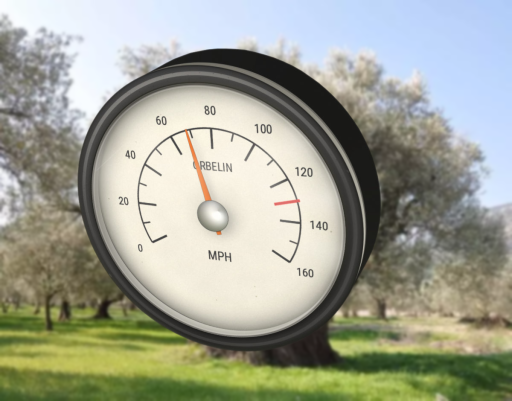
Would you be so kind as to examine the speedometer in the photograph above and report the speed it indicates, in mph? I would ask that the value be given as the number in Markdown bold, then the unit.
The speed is **70** mph
